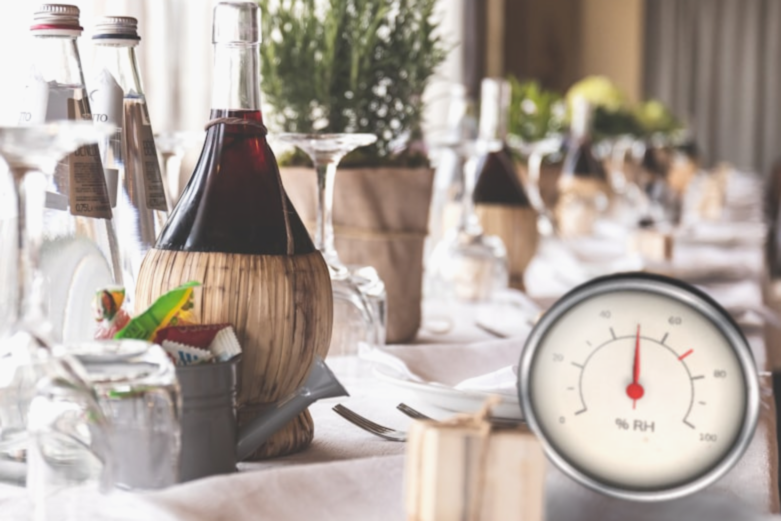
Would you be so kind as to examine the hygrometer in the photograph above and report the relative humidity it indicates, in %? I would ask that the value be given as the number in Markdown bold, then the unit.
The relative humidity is **50** %
